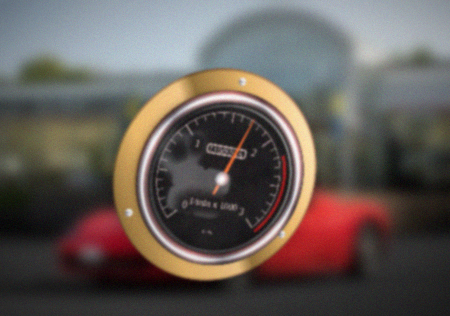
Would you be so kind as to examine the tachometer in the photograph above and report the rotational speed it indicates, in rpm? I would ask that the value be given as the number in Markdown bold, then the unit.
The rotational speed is **1700** rpm
